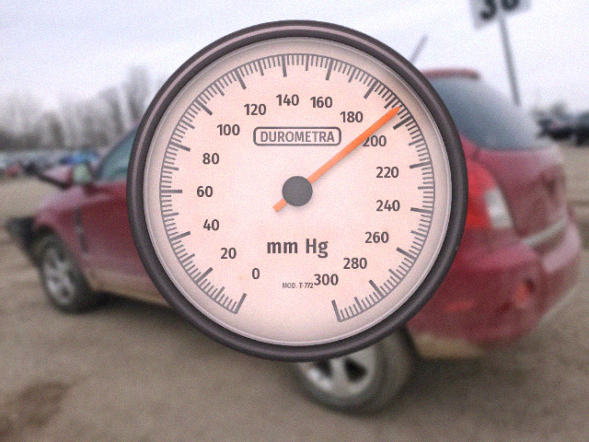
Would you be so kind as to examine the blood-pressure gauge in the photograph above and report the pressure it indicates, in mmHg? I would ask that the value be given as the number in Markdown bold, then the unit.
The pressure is **194** mmHg
